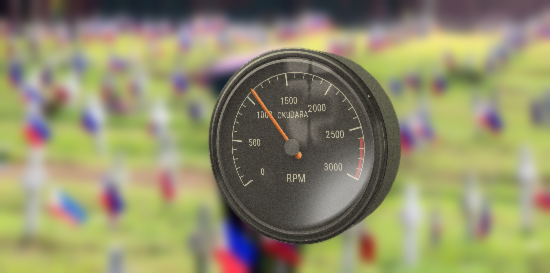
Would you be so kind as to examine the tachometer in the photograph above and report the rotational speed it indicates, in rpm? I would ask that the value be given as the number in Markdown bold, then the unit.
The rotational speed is **1100** rpm
